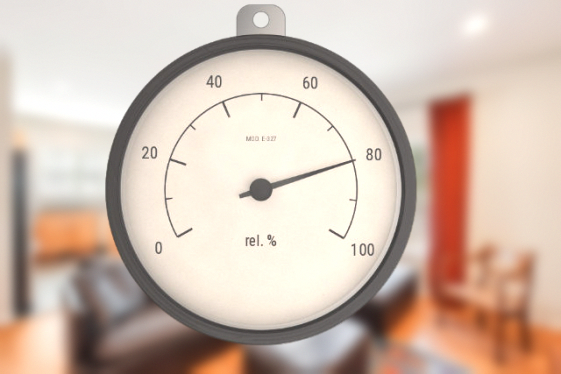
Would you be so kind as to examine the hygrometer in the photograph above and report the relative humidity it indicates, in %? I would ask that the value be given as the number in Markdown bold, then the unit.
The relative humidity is **80** %
